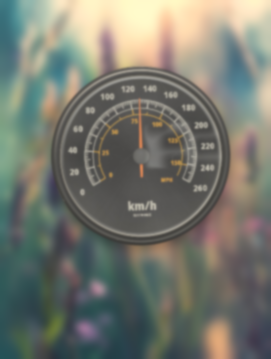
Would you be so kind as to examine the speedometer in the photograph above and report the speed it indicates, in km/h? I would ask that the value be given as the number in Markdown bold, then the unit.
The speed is **130** km/h
